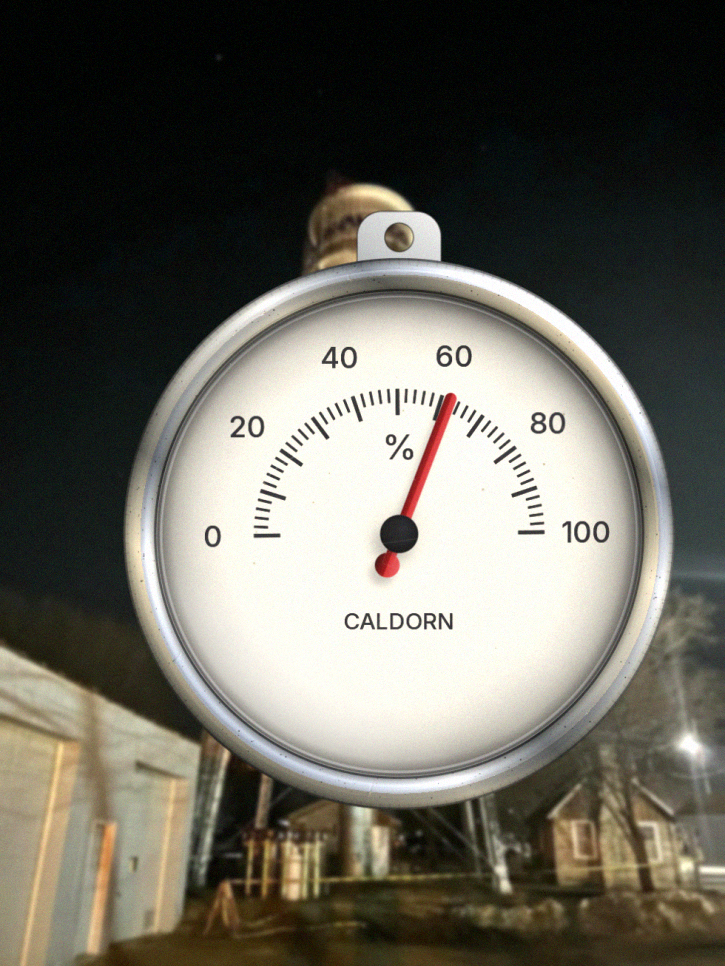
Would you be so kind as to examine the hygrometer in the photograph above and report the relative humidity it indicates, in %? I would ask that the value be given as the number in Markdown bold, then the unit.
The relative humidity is **62** %
